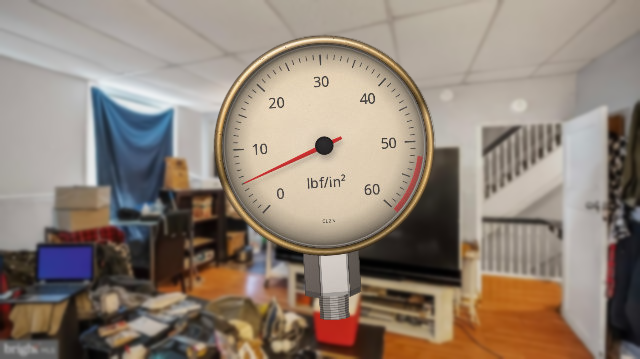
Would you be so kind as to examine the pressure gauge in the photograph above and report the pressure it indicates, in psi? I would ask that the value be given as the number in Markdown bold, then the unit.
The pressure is **5** psi
